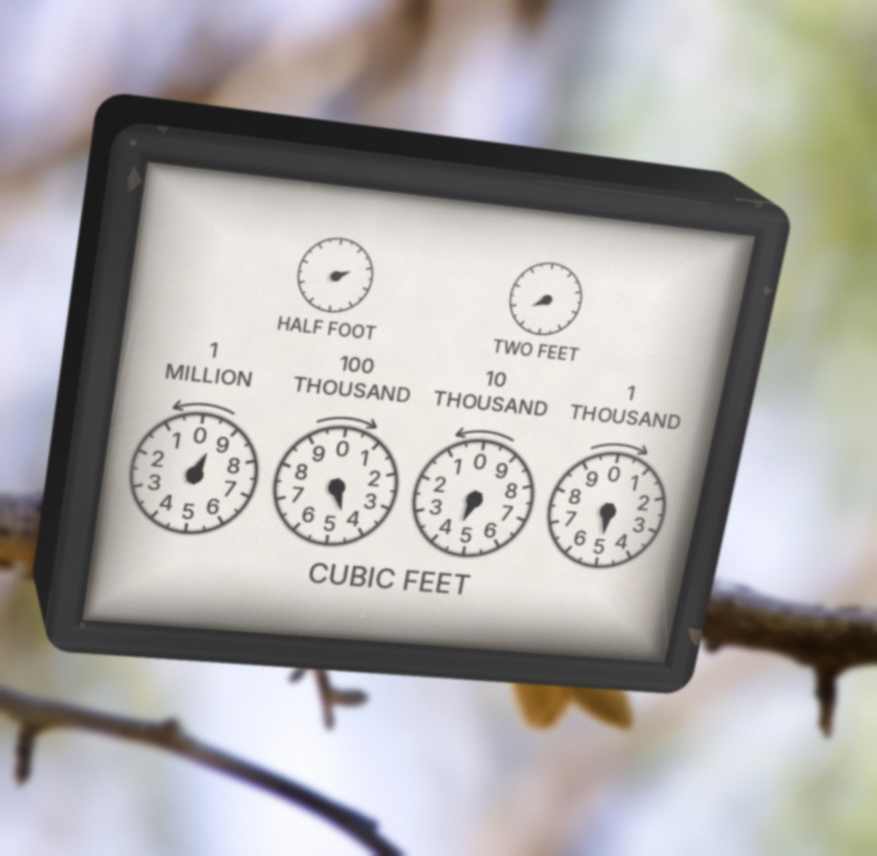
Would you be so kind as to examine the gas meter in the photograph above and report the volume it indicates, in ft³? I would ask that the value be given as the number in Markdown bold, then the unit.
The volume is **944500** ft³
